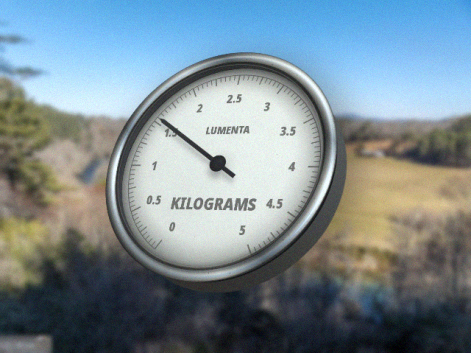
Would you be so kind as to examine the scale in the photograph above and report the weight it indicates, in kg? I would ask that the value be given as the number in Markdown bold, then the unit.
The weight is **1.55** kg
